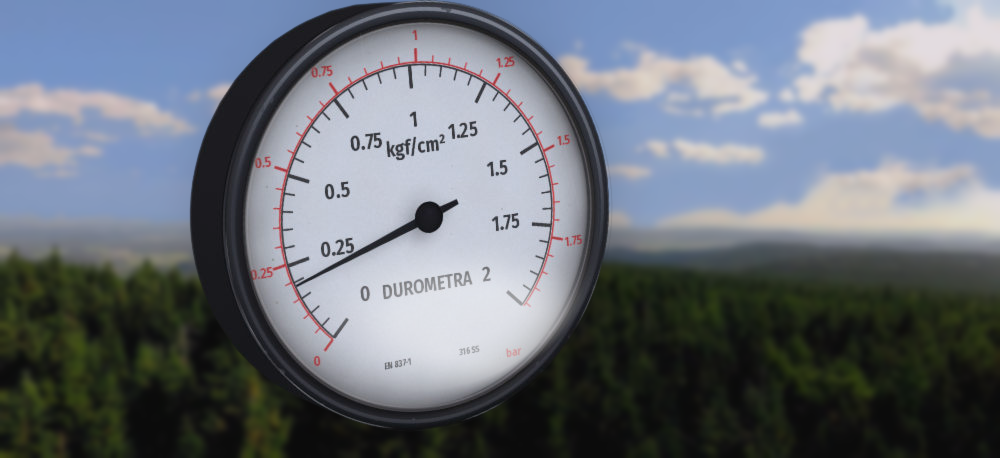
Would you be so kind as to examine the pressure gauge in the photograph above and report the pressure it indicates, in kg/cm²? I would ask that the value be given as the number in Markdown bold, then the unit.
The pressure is **0.2** kg/cm²
